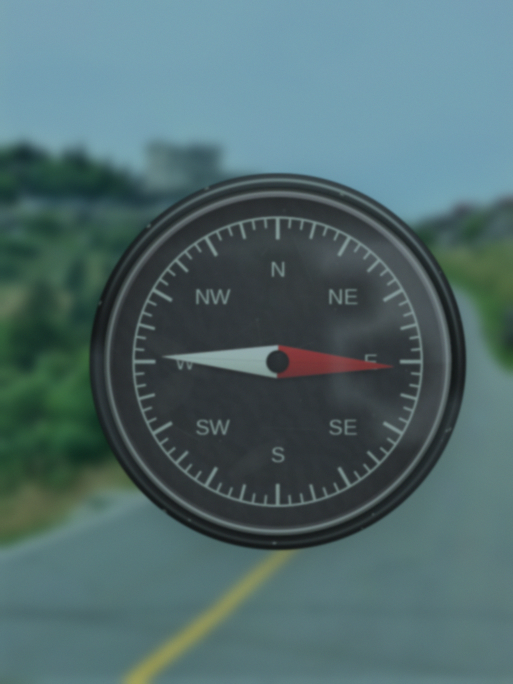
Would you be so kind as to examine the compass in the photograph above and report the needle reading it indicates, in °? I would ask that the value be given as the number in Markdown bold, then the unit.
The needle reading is **92.5** °
